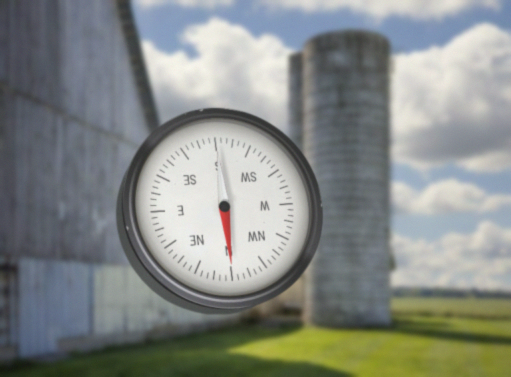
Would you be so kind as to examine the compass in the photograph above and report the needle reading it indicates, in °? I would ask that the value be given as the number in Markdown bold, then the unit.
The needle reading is **0** °
